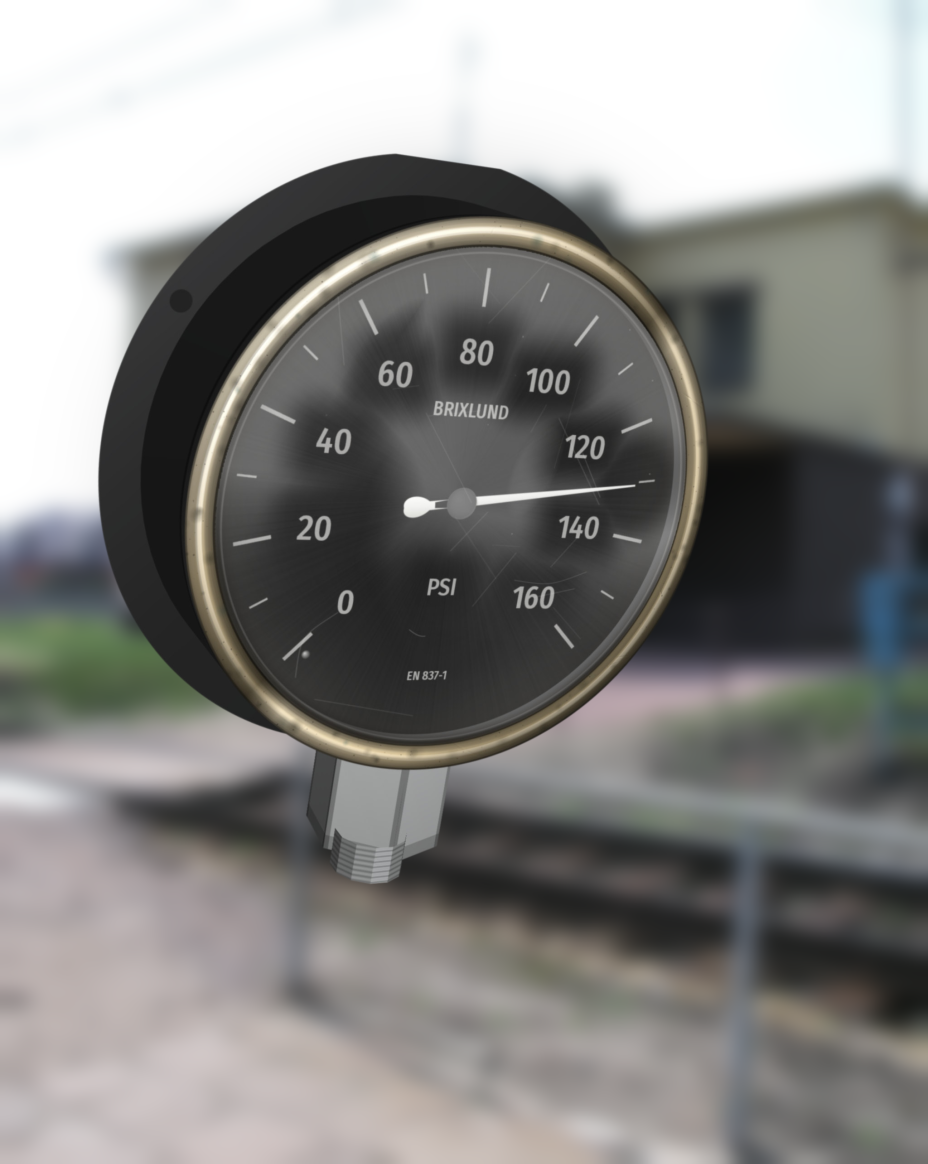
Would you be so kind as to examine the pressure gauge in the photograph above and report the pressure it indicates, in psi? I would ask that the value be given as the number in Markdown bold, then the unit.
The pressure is **130** psi
